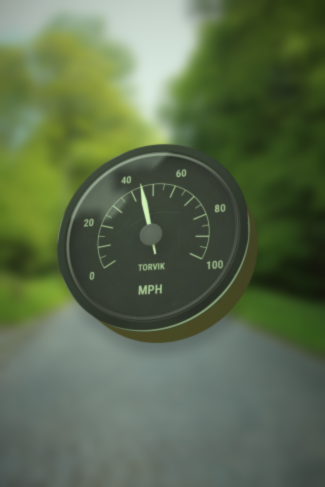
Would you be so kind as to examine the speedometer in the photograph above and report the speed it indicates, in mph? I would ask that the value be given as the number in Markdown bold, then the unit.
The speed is **45** mph
